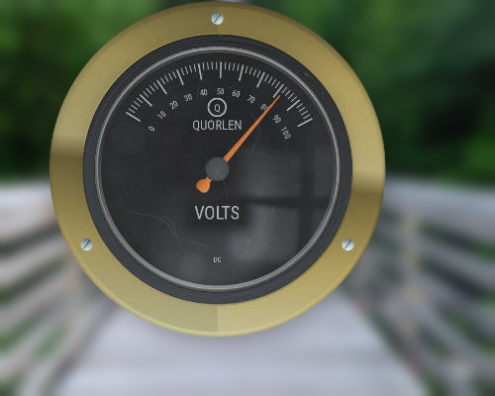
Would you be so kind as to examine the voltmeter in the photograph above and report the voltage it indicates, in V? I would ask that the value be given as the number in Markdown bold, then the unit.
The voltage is **82** V
